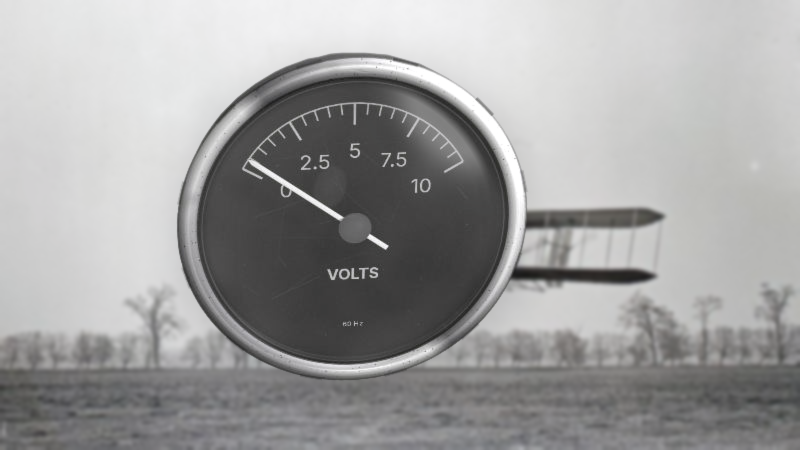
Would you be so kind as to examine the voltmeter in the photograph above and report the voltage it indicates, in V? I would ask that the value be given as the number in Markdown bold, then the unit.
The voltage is **0.5** V
